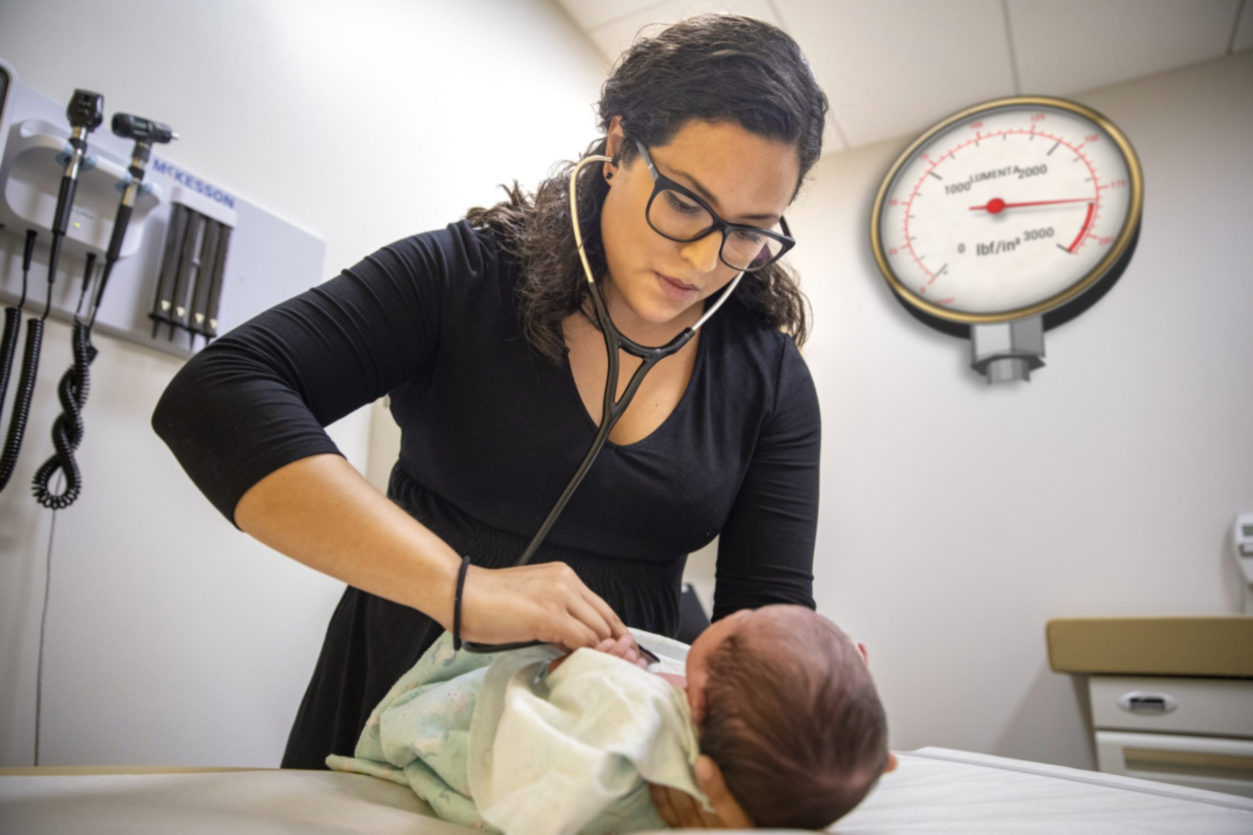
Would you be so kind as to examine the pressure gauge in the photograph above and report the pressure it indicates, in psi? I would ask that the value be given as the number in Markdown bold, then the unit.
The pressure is **2600** psi
